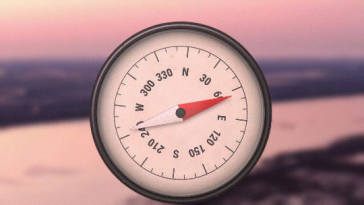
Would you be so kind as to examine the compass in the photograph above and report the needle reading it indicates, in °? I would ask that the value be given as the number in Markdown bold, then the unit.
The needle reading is **65** °
